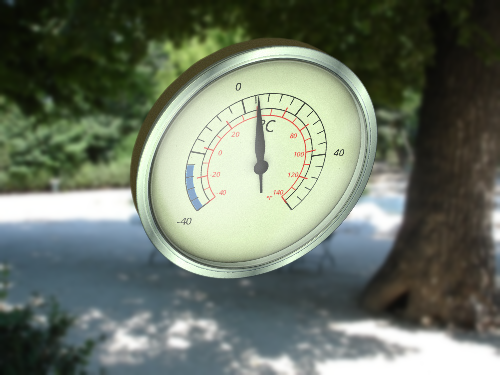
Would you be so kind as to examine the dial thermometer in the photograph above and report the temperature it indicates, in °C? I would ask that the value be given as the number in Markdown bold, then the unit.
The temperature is **4** °C
